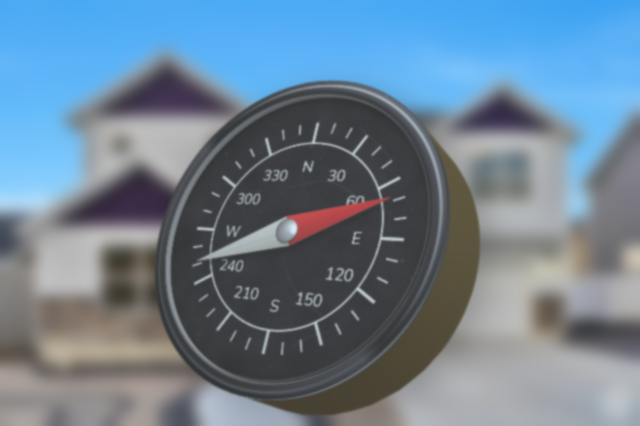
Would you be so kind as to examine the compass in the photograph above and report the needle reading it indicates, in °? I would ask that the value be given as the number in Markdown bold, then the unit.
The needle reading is **70** °
